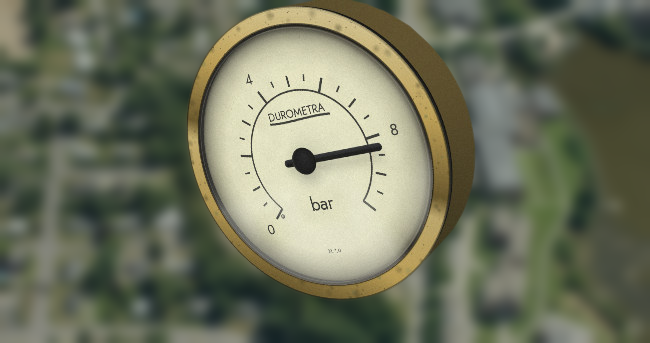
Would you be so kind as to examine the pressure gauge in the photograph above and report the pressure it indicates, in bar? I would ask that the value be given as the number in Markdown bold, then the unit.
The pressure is **8.25** bar
